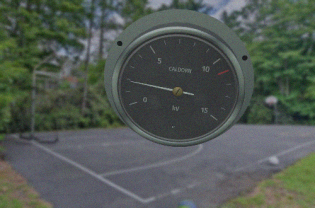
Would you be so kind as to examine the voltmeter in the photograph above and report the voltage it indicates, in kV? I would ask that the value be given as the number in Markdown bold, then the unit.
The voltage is **2** kV
